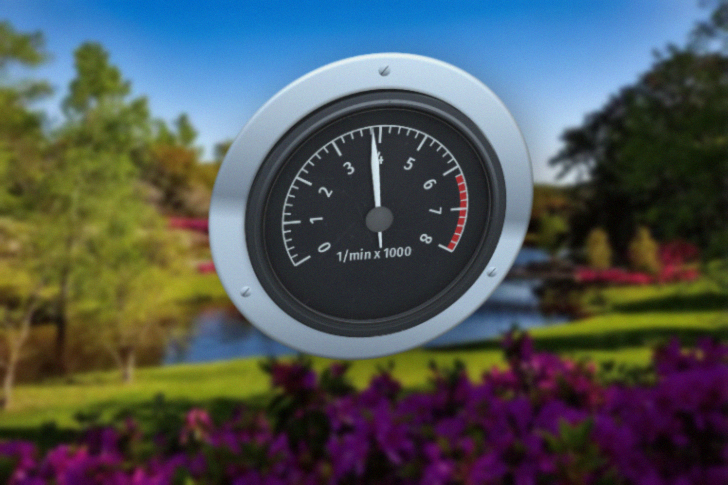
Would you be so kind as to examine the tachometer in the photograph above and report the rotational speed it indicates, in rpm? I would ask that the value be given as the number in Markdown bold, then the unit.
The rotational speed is **3800** rpm
